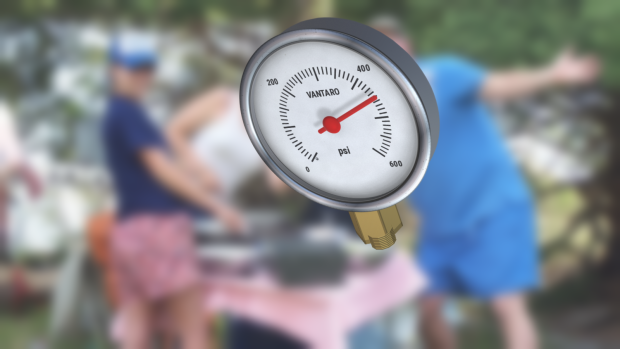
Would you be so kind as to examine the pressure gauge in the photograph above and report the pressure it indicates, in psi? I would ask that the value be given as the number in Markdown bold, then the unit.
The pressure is **450** psi
